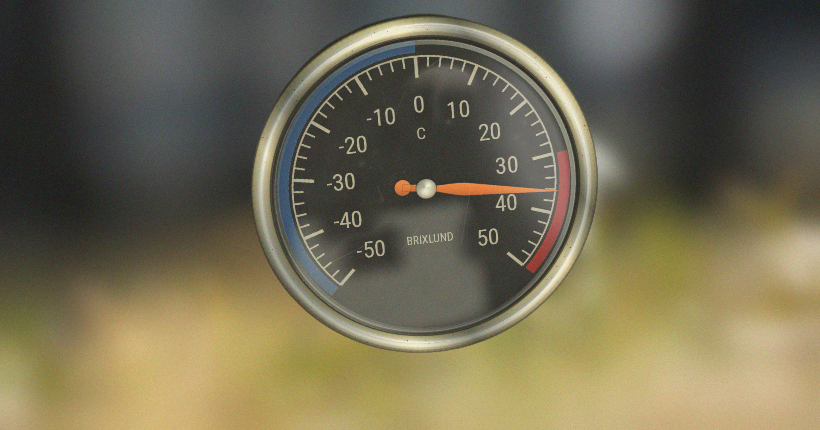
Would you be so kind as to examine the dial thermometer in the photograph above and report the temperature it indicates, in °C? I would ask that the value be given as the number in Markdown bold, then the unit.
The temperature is **36** °C
